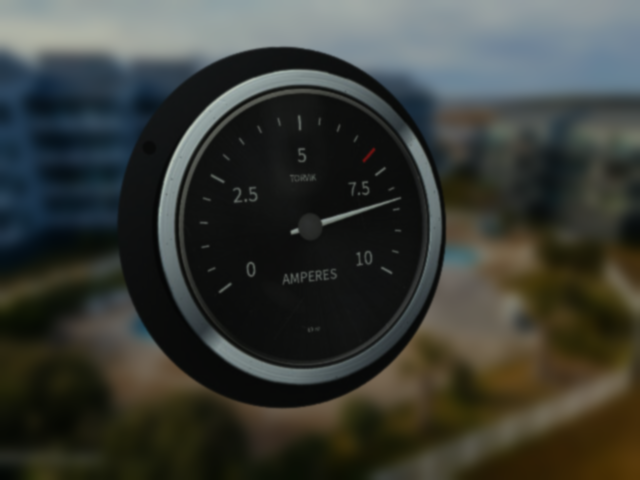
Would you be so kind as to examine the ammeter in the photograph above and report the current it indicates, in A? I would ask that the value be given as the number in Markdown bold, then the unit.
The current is **8.25** A
